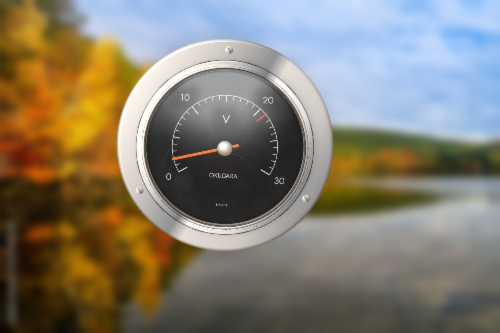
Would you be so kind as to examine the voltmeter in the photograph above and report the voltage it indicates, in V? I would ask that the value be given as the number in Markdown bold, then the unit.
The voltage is **2** V
